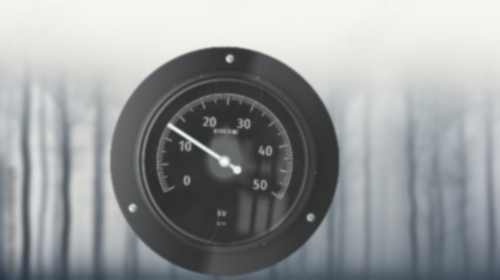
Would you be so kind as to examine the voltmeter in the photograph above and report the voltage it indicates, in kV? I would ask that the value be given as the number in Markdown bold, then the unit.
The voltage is **12.5** kV
